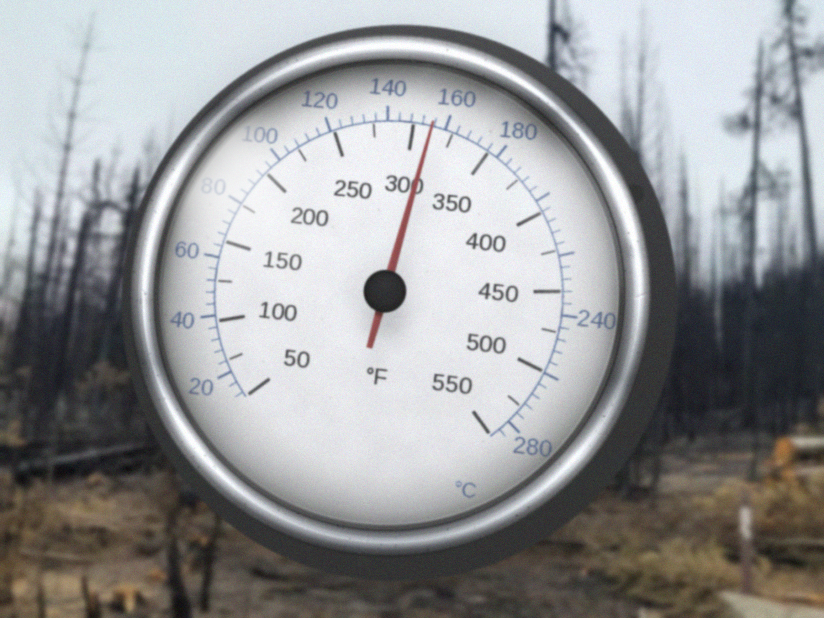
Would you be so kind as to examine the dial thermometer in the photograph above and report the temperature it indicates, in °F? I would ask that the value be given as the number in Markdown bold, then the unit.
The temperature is **312.5** °F
